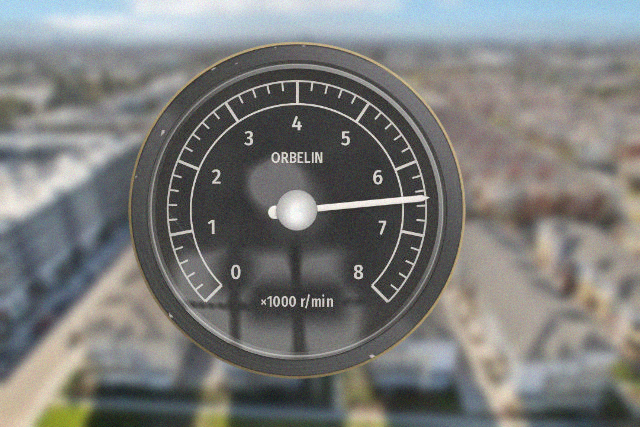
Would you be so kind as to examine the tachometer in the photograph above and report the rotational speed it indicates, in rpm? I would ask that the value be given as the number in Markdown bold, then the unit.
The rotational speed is **6500** rpm
